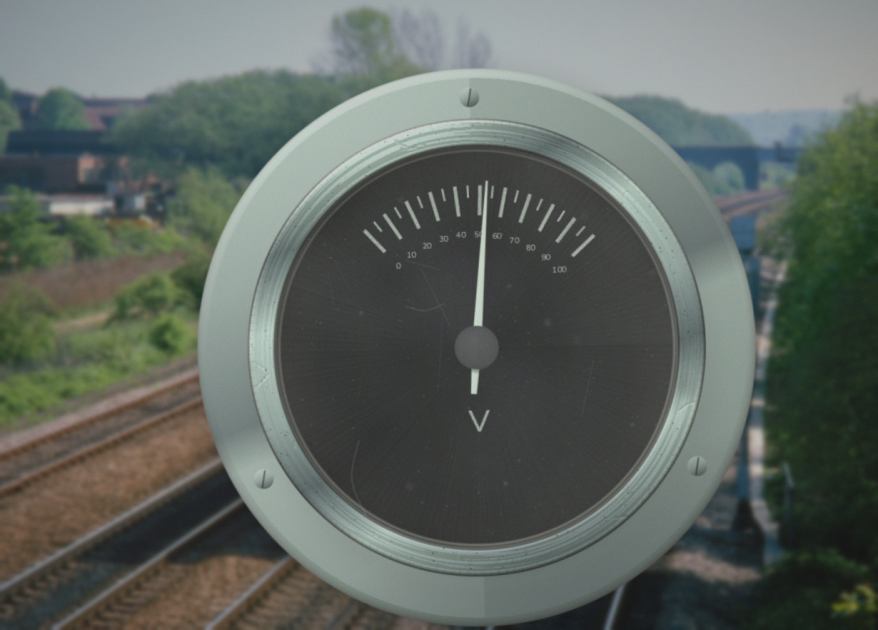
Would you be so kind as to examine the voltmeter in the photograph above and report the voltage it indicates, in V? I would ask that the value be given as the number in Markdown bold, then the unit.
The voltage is **52.5** V
